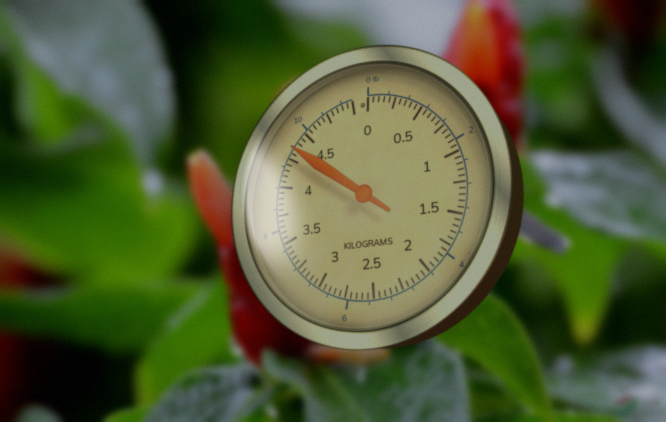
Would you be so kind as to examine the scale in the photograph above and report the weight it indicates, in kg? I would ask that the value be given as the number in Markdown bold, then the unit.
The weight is **4.35** kg
